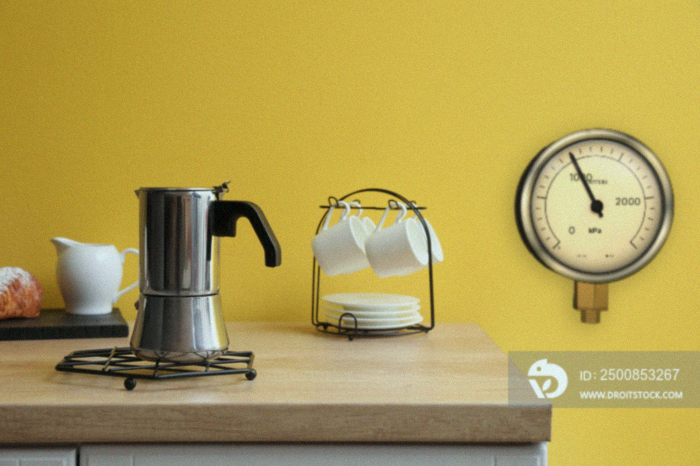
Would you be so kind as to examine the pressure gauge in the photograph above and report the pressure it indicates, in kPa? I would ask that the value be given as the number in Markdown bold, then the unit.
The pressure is **1000** kPa
